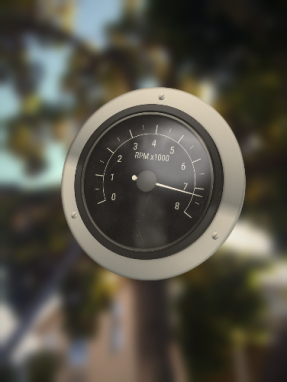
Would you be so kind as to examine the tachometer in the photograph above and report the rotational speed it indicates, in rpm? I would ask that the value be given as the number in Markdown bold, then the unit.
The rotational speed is **7250** rpm
